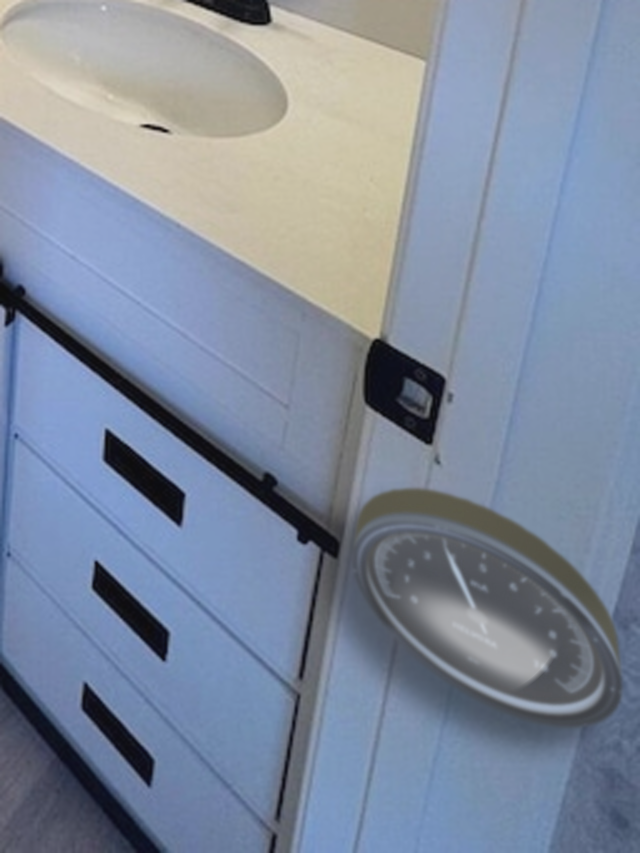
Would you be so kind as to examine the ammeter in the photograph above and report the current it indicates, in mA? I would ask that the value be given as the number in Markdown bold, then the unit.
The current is **4** mA
